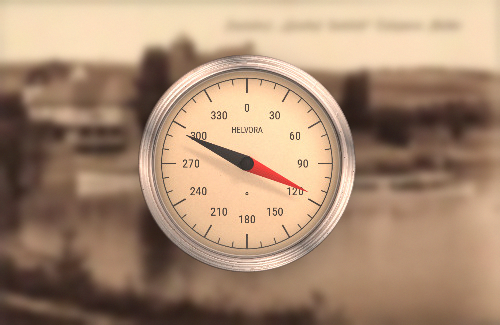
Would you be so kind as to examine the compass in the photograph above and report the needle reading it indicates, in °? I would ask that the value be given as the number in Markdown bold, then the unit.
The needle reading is **115** °
